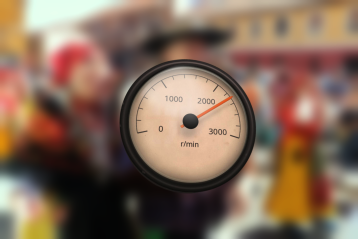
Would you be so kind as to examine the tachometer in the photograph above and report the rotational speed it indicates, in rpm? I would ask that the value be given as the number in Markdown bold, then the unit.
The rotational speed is **2300** rpm
